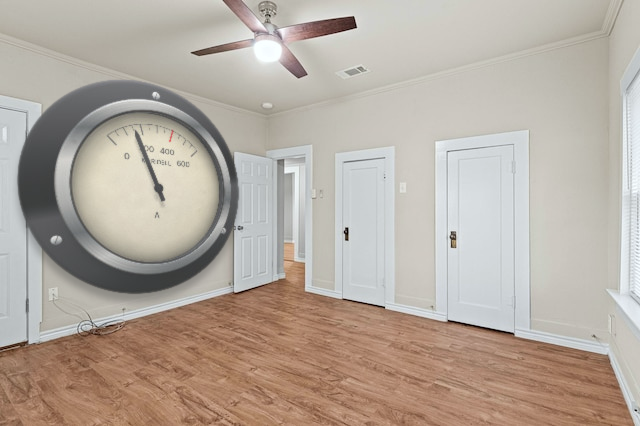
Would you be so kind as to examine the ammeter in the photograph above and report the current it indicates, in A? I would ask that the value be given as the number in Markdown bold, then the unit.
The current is **150** A
